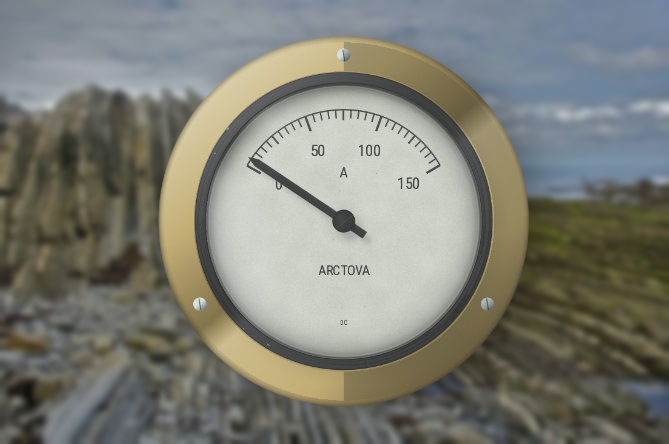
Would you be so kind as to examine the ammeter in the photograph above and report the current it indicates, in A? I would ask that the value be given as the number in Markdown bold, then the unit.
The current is **5** A
